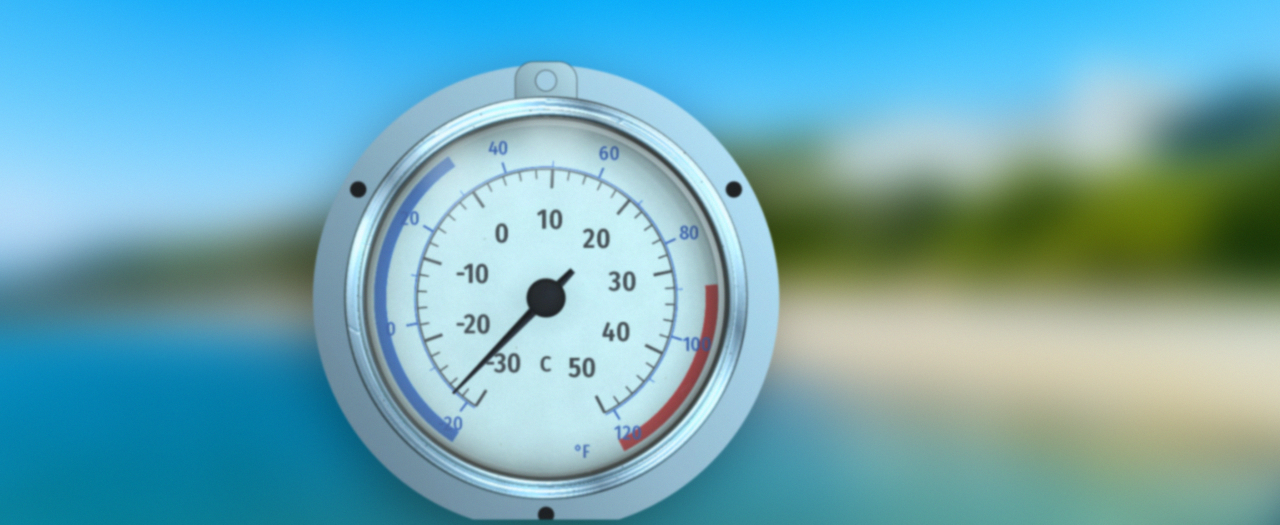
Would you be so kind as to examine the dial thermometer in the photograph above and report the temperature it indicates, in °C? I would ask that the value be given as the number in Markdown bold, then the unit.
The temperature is **-27** °C
